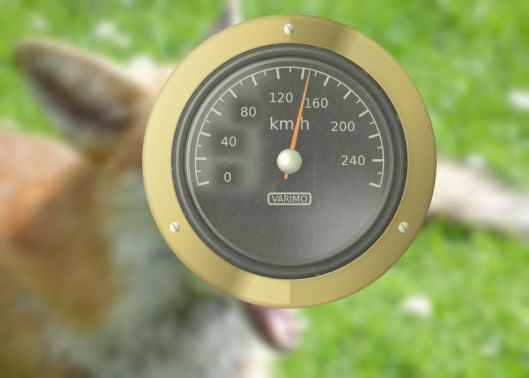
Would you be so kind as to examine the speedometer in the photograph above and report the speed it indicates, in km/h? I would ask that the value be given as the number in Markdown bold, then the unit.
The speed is **145** km/h
